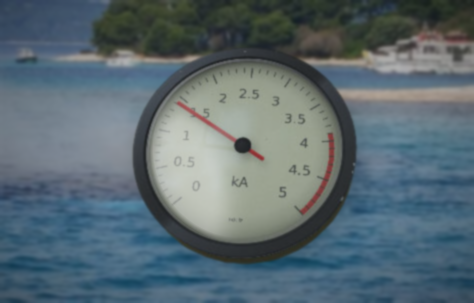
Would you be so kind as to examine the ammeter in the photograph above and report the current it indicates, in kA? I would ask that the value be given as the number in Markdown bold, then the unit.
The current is **1.4** kA
